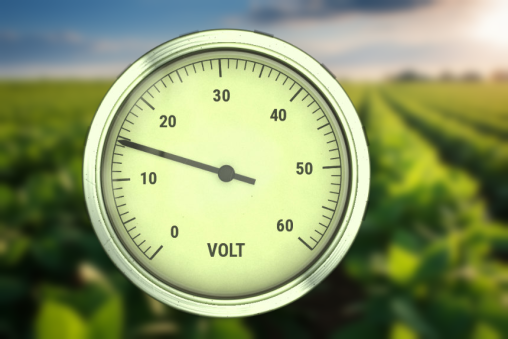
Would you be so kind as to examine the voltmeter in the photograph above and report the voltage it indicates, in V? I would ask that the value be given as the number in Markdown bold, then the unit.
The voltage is **14.5** V
